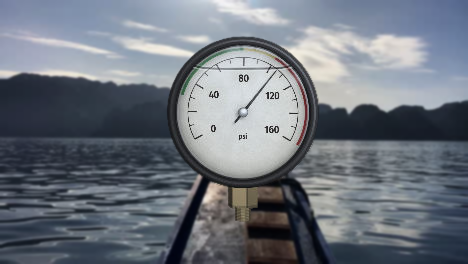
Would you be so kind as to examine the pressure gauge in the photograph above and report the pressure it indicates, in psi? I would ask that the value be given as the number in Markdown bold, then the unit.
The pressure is **105** psi
